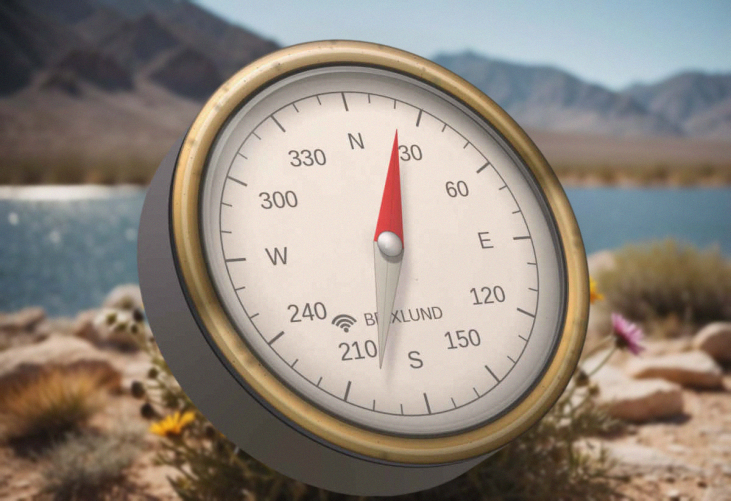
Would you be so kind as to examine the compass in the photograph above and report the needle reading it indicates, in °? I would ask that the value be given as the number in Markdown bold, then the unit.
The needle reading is **20** °
